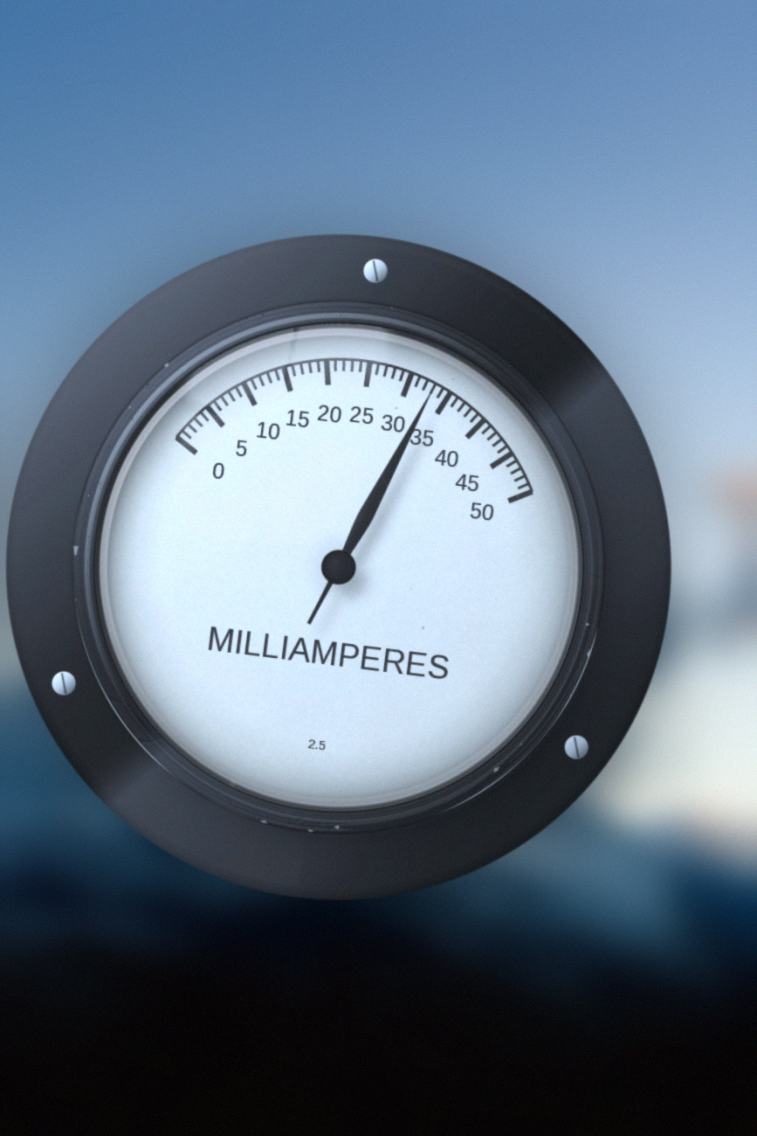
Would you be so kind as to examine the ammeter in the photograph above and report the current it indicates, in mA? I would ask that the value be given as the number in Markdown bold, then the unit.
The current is **33** mA
